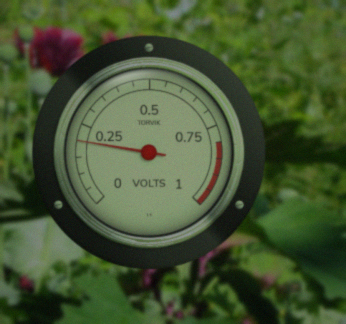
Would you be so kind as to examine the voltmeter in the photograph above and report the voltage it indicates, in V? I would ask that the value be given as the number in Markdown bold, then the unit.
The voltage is **0.2** V
